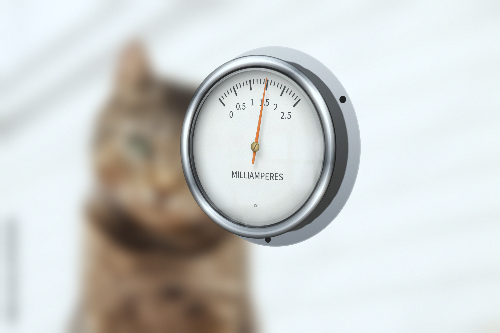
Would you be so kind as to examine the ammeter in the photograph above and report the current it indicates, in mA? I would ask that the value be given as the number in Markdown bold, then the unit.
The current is **1.5** mA
